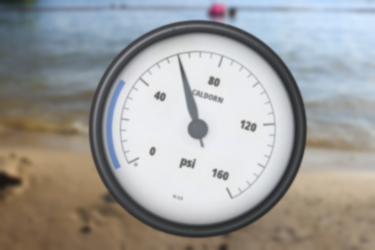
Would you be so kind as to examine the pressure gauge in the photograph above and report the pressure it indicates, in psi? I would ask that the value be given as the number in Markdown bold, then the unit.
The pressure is **60** psi
